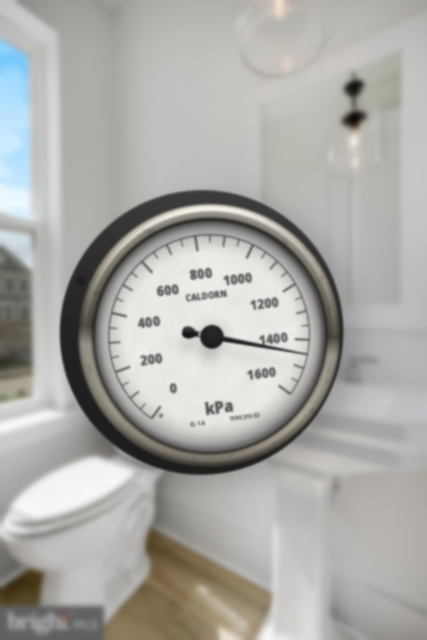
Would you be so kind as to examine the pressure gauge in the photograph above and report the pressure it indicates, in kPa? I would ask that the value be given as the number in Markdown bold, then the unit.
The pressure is **1450** kPa
